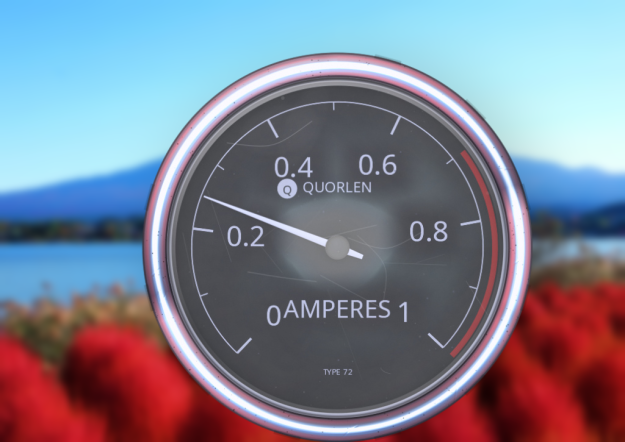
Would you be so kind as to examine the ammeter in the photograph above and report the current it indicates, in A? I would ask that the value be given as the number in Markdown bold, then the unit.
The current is **0.25** A
